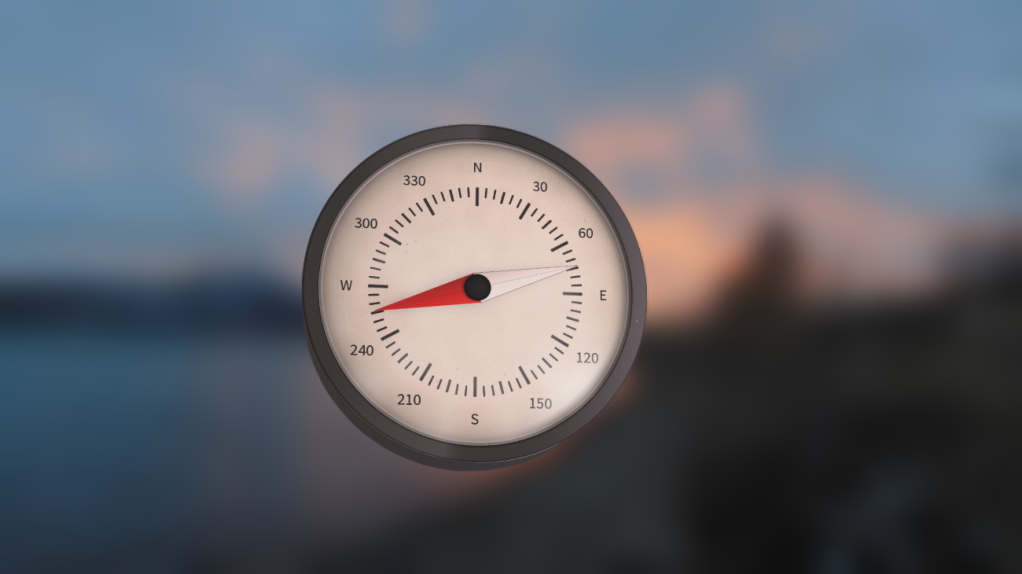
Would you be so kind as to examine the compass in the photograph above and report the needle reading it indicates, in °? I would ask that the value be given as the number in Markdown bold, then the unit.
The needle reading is **255** °
